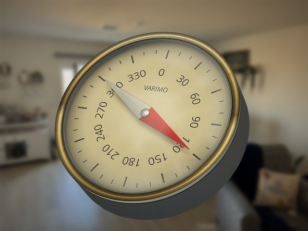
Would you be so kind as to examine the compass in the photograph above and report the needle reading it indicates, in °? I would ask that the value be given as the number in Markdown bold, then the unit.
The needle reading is **120** °
